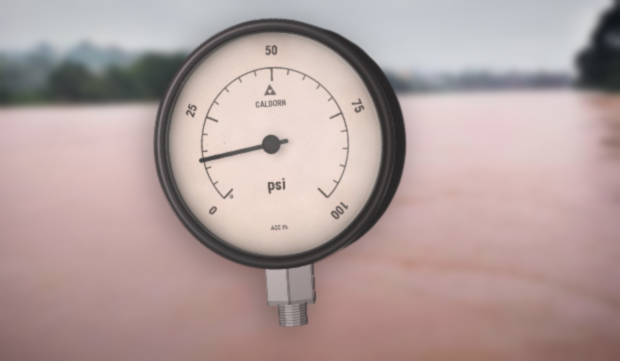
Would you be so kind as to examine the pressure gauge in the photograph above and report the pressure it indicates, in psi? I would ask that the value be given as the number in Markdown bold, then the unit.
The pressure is **12.5** psi
